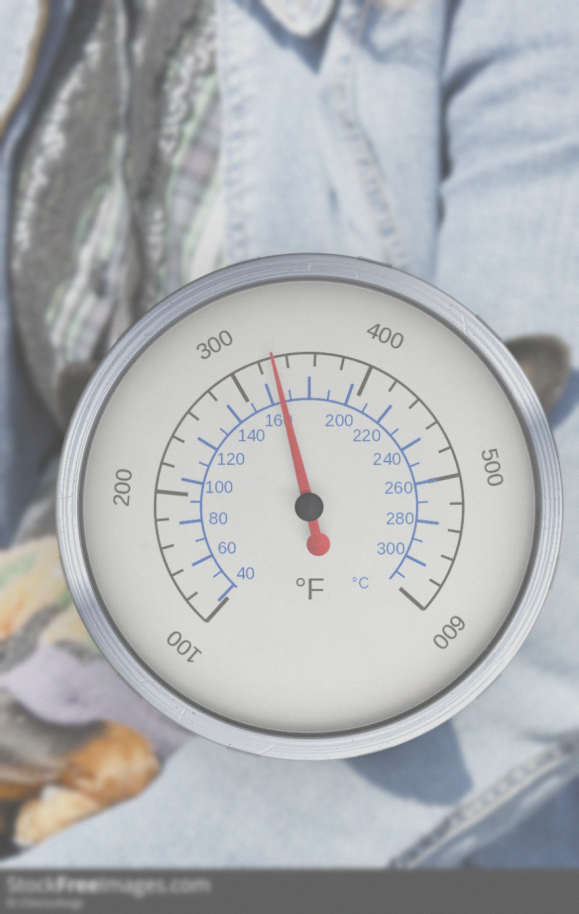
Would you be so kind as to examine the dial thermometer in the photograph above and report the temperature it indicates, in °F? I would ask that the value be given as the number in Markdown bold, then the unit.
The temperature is **330** °F
